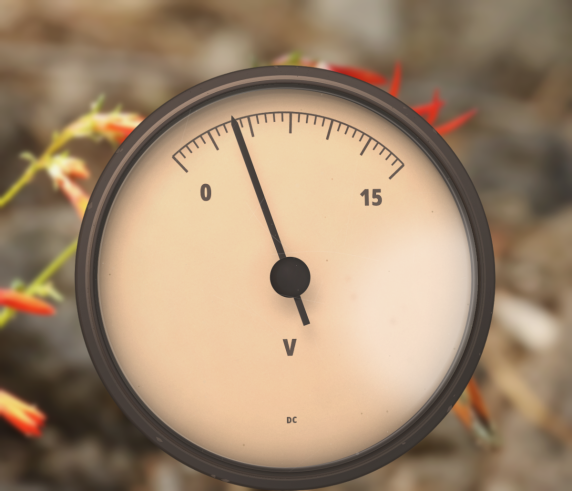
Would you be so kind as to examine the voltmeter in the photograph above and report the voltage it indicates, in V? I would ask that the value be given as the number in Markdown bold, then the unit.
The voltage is **4** V
